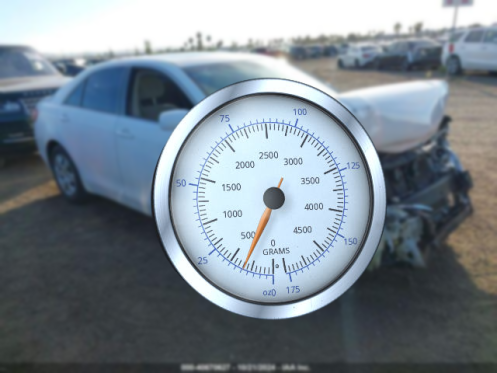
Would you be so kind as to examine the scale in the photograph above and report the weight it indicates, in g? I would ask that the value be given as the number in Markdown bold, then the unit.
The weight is **350** g
